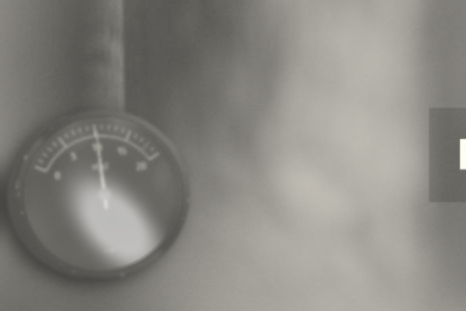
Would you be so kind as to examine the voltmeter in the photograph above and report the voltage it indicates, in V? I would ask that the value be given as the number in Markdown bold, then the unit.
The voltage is **10** V
